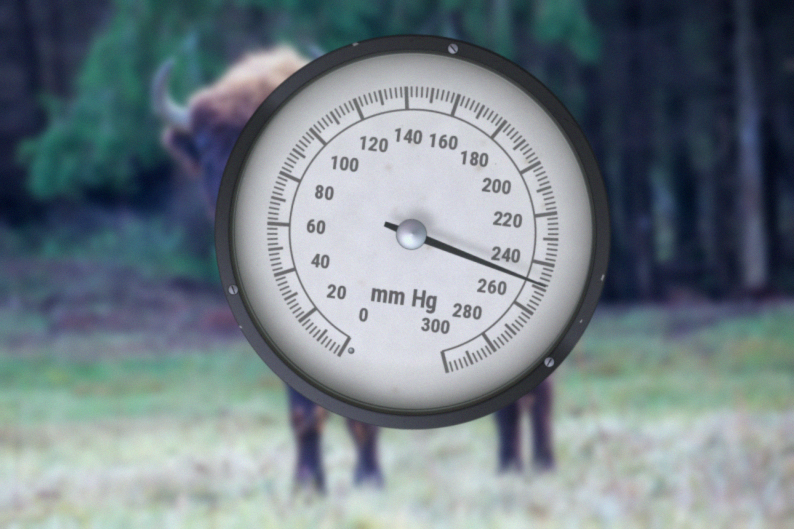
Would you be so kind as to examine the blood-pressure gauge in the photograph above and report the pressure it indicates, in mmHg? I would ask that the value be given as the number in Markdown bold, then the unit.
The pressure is **248** mmHg
